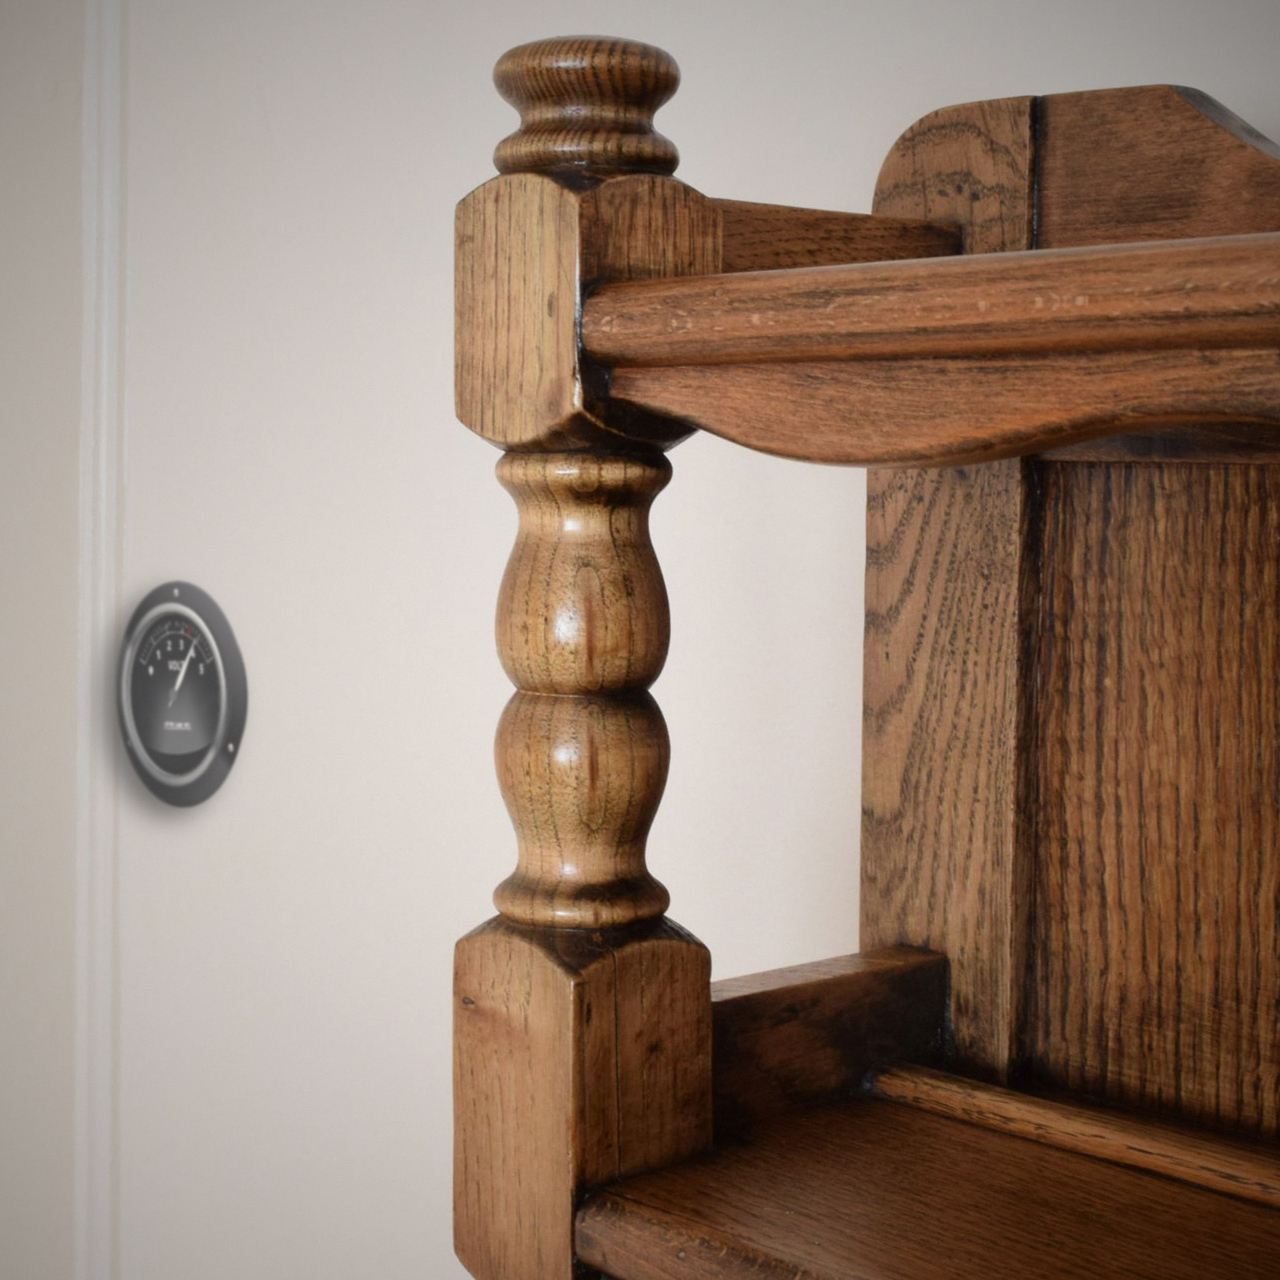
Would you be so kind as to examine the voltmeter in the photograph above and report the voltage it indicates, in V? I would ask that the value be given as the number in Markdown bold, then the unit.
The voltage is **4** V
